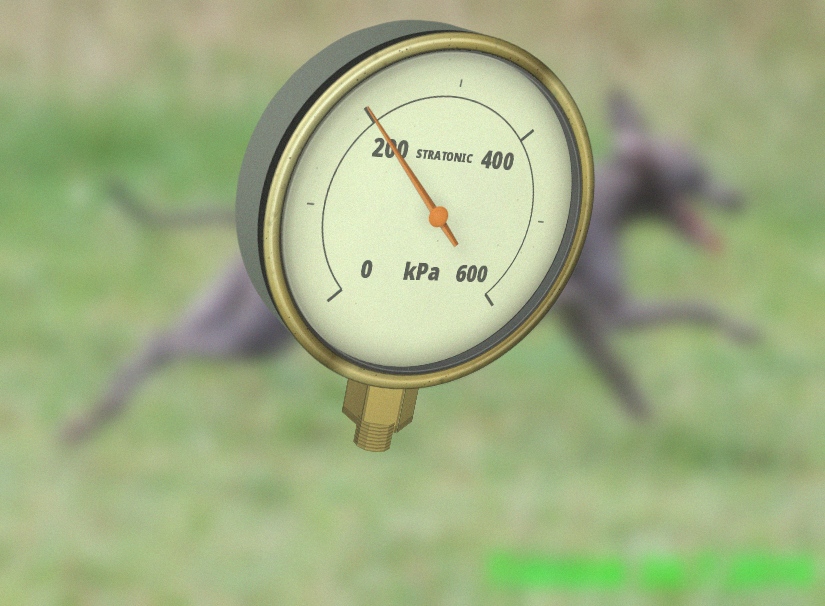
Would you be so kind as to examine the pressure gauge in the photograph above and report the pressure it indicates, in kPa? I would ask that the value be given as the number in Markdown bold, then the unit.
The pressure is **200** kPa
